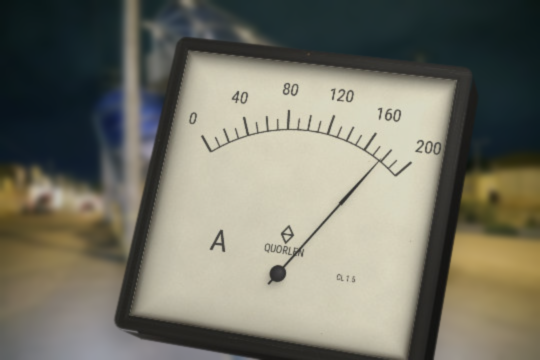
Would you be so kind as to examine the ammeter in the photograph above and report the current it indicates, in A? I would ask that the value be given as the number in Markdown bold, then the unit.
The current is **180** A
